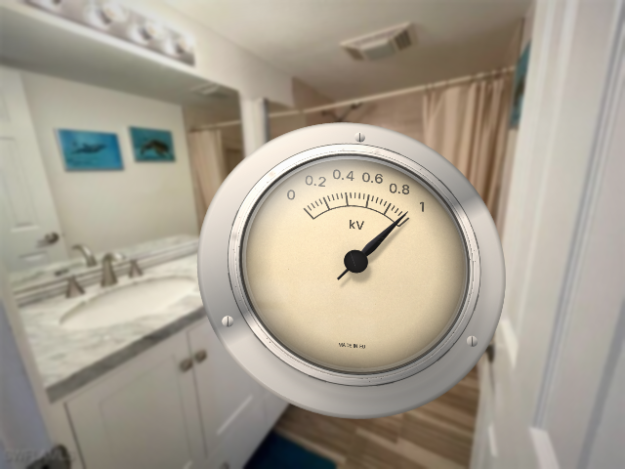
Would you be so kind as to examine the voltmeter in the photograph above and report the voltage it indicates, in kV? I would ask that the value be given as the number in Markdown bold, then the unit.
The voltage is **0.96** kV
